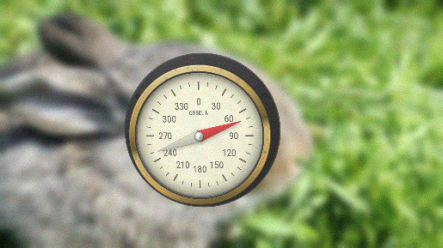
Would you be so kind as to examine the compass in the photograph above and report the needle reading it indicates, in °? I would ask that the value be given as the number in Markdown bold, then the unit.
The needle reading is **70** °
